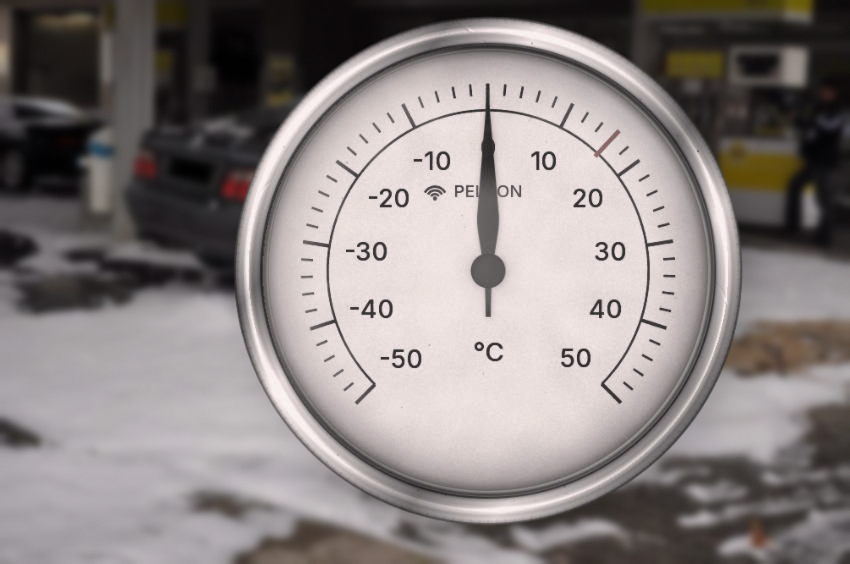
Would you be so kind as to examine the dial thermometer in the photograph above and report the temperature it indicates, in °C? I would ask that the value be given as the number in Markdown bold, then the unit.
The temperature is **0** °C
